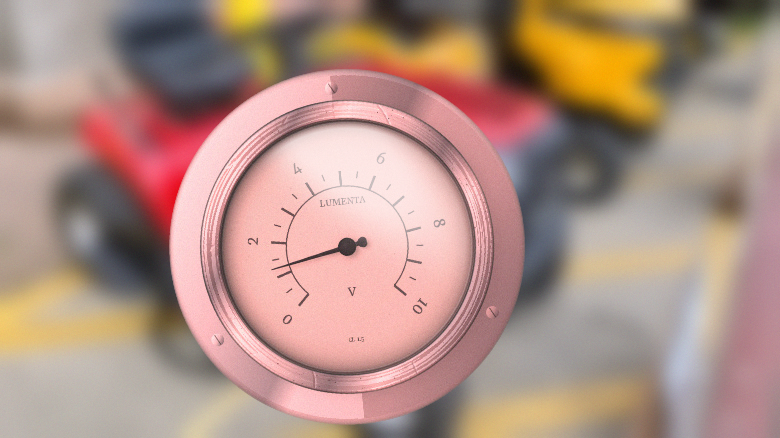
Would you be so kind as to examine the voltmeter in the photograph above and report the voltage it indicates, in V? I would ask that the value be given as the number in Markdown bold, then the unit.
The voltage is **1.25** V
